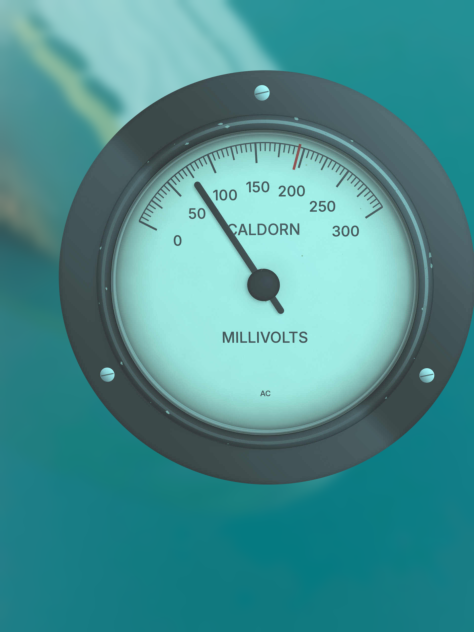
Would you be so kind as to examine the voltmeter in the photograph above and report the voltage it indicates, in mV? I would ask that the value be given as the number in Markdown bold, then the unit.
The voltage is **75** mV
